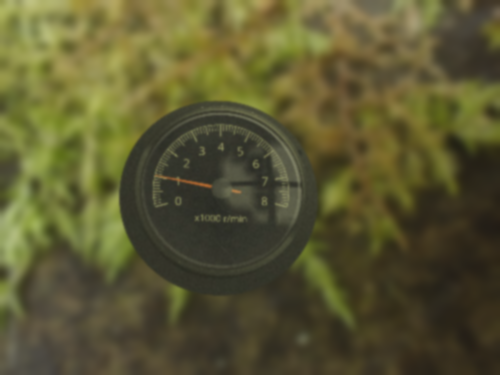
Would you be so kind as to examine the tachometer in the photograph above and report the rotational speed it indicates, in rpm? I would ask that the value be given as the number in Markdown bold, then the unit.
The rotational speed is **1000** rpm
